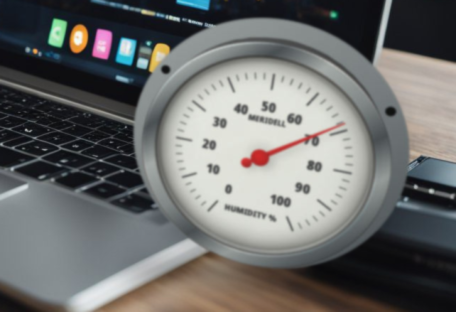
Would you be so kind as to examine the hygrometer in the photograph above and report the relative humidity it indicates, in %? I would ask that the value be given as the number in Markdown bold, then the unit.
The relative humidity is **68** %
